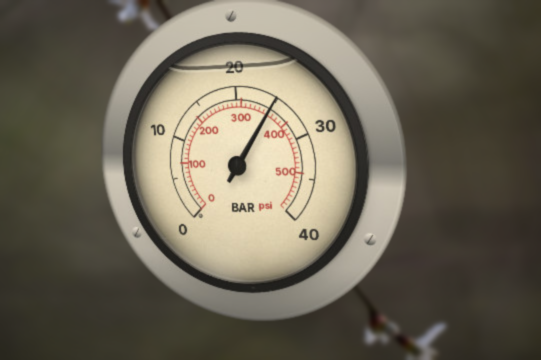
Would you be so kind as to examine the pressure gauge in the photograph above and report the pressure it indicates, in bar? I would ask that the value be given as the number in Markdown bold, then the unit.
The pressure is **25** bar
